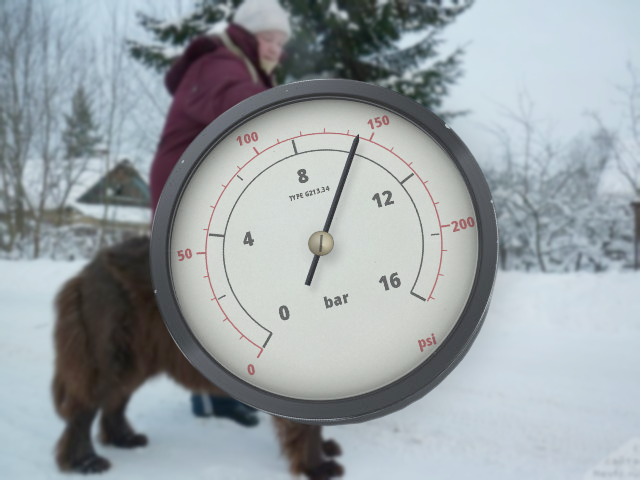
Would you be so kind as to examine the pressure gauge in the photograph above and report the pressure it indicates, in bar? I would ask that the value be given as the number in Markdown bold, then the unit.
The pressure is **10** bar
